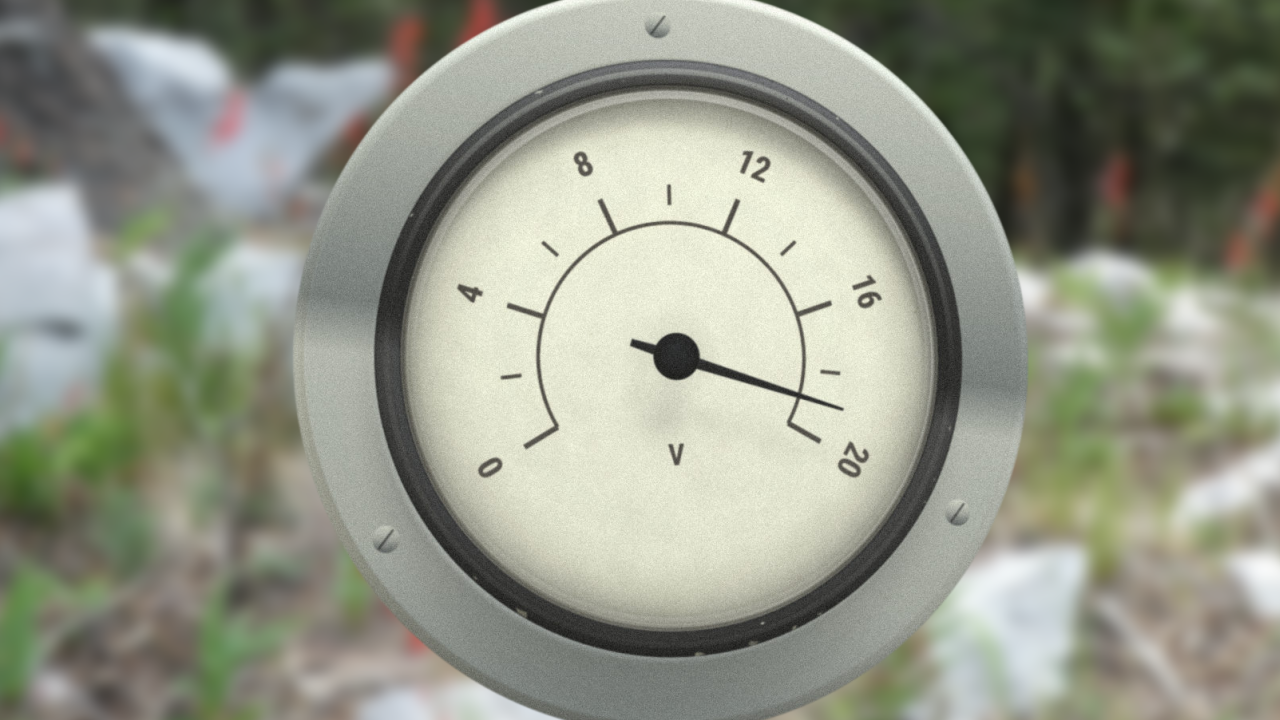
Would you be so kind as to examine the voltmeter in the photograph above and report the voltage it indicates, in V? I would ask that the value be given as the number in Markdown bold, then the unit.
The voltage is **19** V
